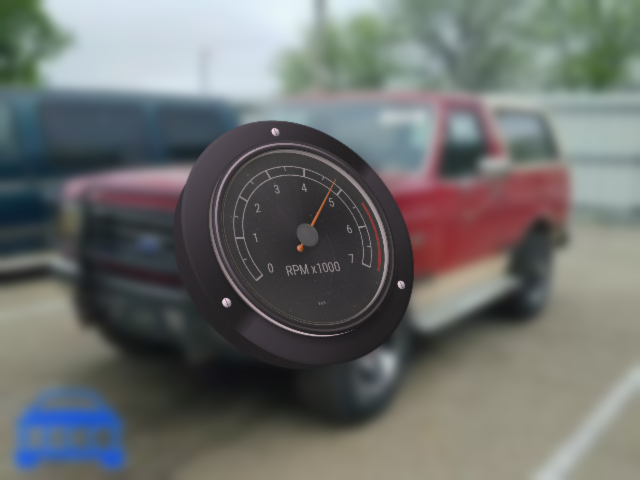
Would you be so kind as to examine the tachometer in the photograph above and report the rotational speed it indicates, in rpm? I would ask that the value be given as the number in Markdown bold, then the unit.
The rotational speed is **4750** rpm
